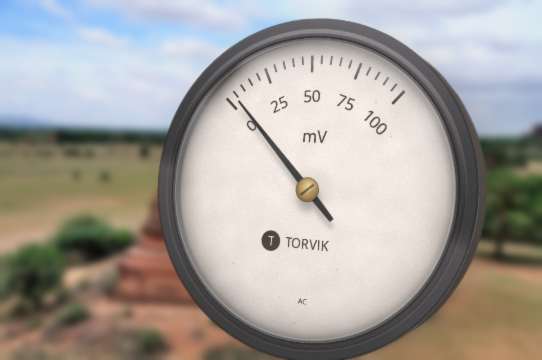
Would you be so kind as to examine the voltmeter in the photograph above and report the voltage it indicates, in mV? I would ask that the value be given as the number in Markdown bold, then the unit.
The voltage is **5** mV
